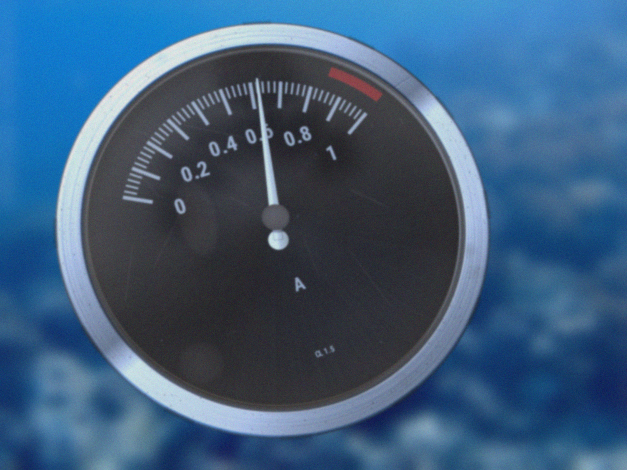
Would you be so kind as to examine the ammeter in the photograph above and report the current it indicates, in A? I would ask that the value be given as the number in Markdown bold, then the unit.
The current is **0.62** A
